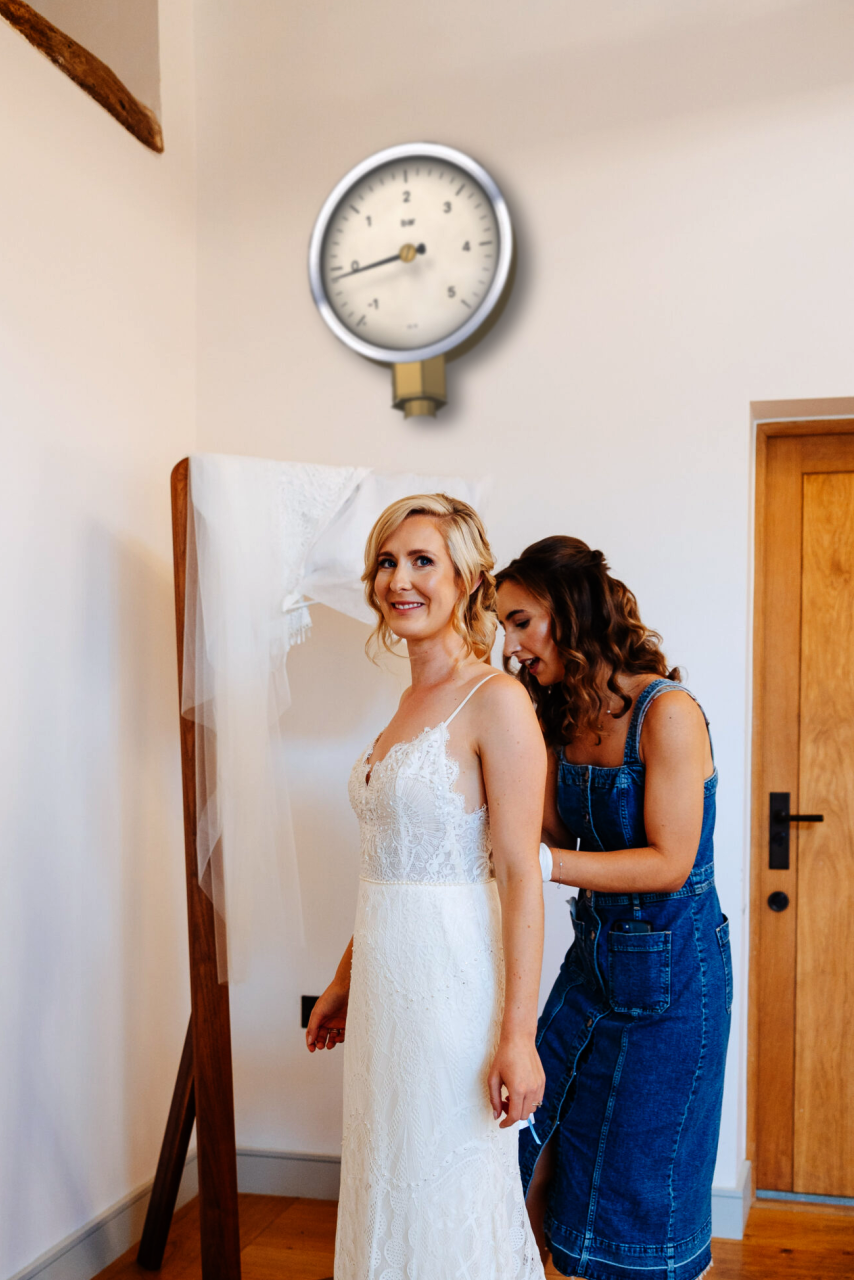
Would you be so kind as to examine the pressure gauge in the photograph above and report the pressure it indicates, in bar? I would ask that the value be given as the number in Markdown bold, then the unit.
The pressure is **-0.2** bar
